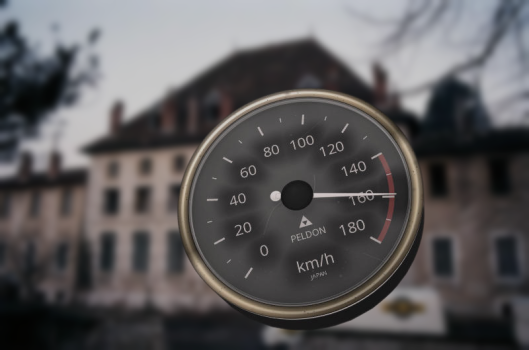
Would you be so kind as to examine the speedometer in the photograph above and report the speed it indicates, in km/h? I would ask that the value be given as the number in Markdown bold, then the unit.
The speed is **160** km/h
